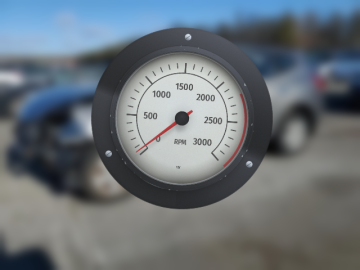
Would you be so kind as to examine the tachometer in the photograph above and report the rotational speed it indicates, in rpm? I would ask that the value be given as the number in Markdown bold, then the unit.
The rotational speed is **50** rpm
